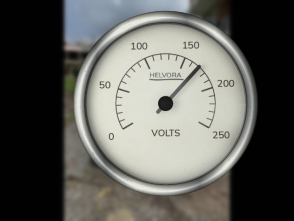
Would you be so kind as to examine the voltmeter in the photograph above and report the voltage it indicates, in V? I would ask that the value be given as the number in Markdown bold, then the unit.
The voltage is **170** V
